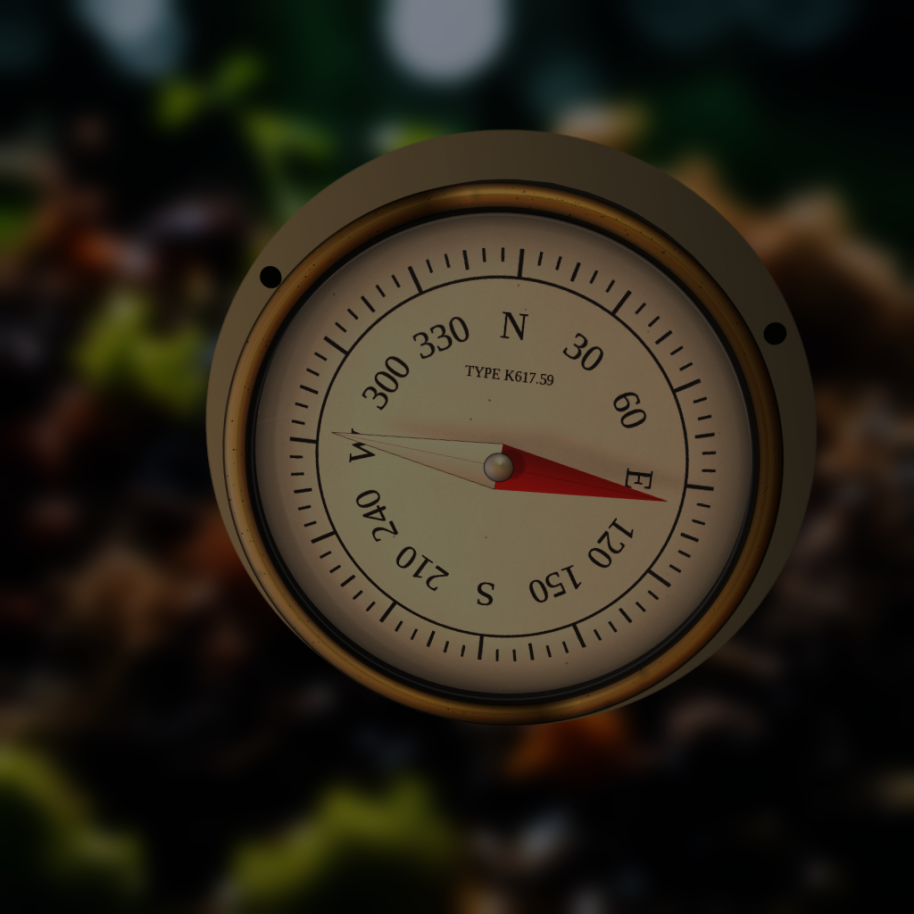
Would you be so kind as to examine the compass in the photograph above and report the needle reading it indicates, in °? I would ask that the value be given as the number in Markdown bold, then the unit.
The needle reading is **95** °
